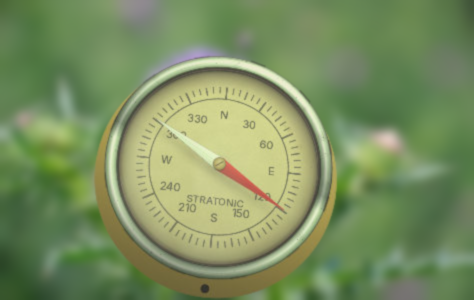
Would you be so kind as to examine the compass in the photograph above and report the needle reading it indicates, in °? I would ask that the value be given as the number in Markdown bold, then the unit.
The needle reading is **120** °
